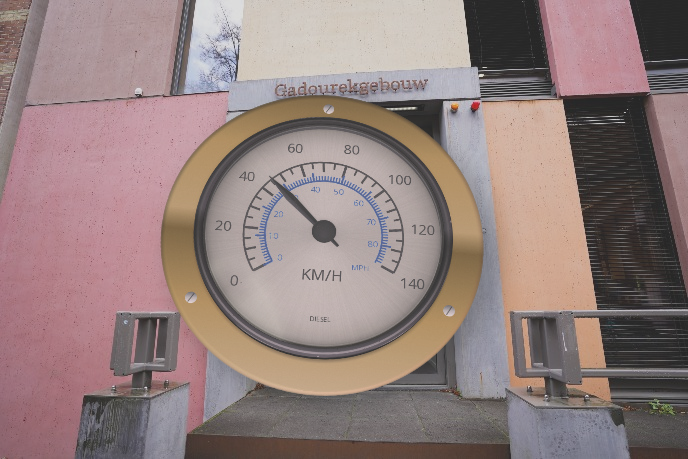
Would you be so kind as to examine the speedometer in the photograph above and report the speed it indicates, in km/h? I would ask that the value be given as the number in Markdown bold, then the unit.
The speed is **45** km/h
